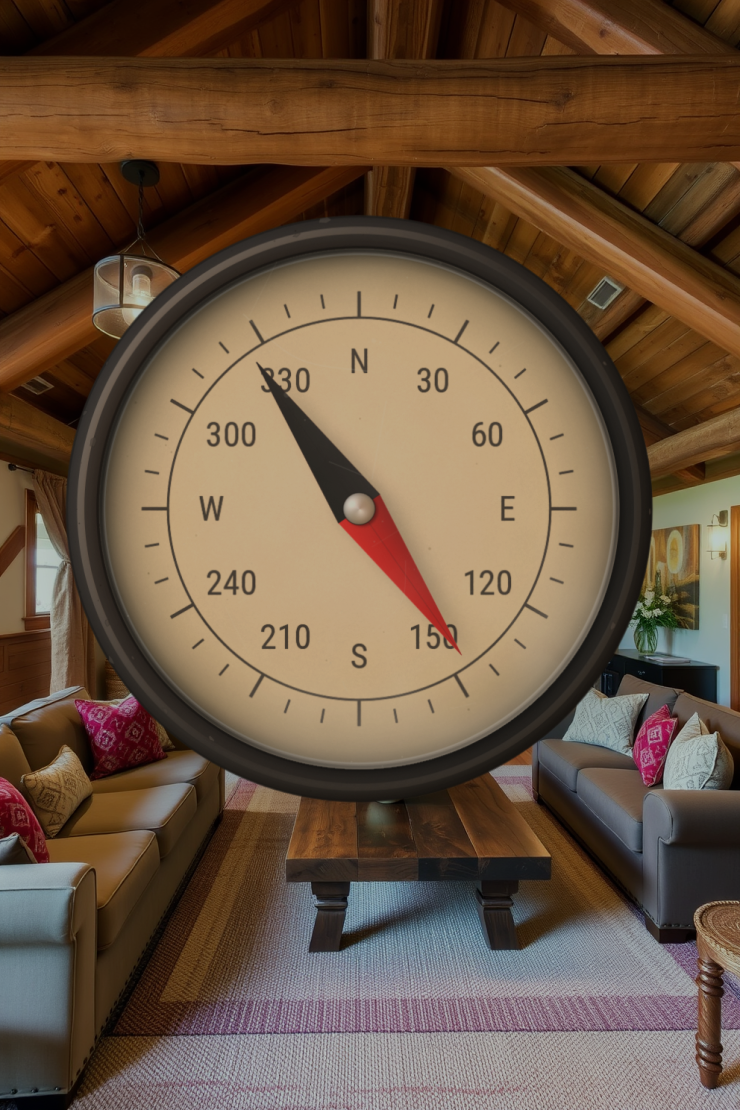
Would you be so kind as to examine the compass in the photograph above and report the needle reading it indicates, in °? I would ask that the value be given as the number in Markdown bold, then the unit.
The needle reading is **145** °
